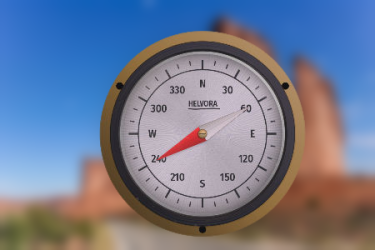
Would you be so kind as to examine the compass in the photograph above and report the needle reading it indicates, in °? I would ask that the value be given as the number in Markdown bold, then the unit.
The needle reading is **240** °
